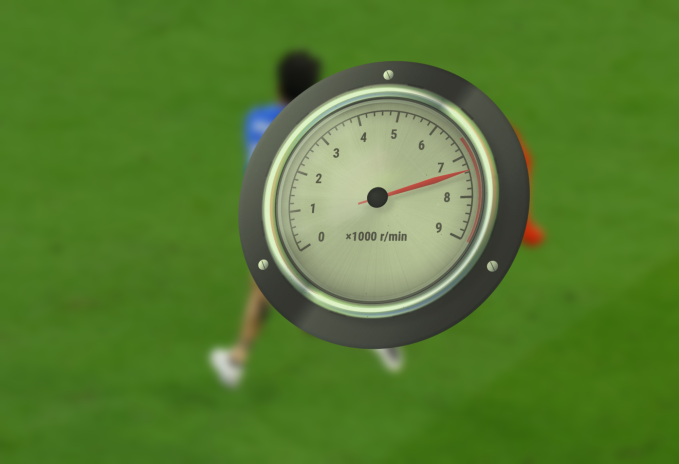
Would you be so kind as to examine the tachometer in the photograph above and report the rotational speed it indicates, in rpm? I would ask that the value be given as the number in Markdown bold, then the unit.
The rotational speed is **7400** rpm
